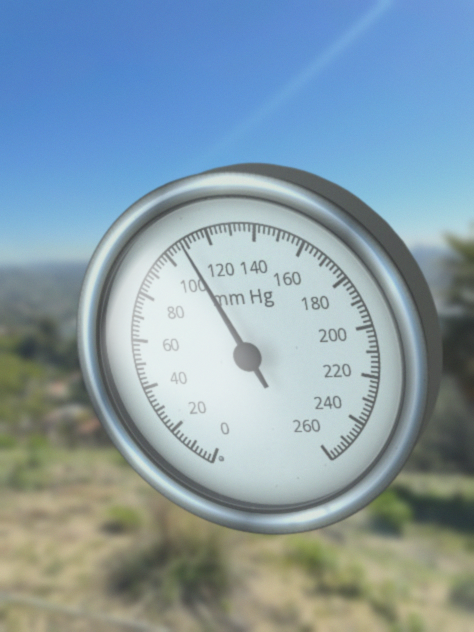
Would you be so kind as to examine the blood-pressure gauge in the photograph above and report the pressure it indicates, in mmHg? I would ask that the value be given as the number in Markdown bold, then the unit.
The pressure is **110** mmHg
